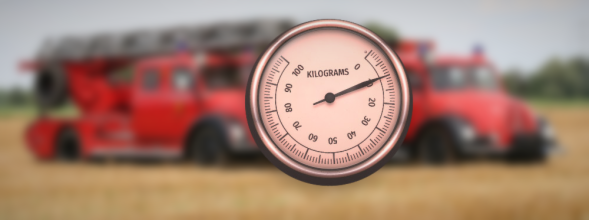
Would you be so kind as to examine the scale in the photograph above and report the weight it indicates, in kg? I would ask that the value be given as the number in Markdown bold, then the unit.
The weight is **10** kg
